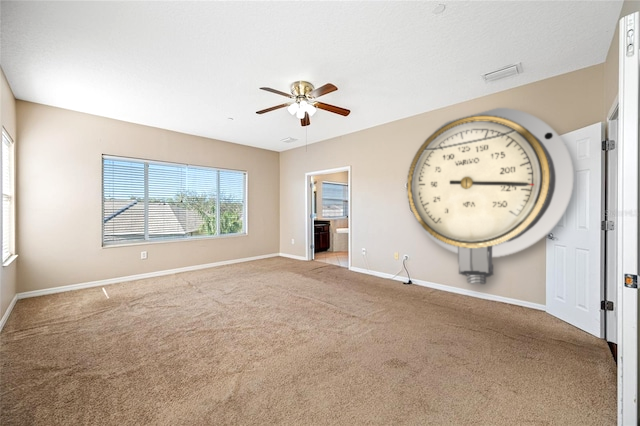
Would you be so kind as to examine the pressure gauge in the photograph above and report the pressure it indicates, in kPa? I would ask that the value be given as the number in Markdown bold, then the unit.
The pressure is **220** kPa
